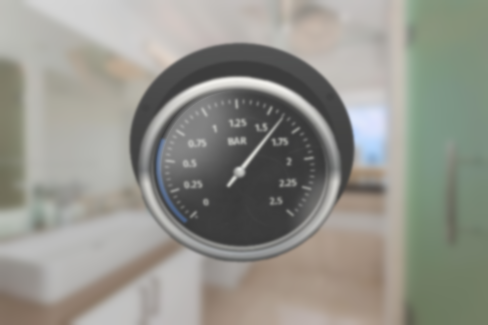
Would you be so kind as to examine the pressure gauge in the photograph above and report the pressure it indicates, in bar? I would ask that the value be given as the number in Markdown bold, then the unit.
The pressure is **1.6** bar
